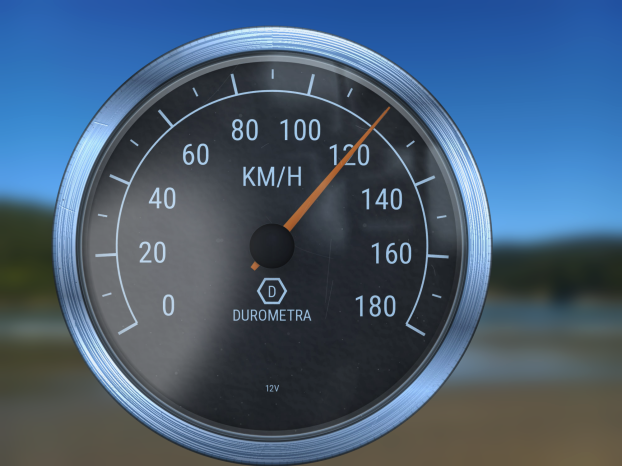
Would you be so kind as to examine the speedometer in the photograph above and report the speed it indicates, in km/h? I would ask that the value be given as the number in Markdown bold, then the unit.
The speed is **120** km/h
